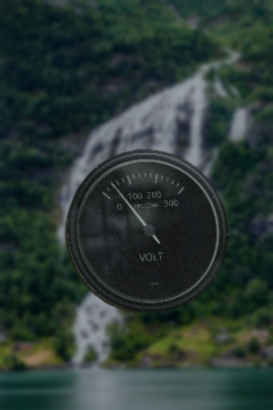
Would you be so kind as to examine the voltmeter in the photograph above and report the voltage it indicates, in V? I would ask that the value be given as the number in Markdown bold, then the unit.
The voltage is **40** V
